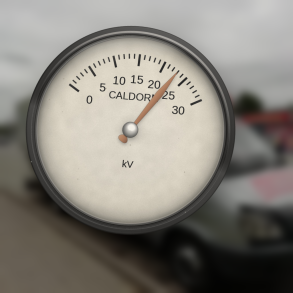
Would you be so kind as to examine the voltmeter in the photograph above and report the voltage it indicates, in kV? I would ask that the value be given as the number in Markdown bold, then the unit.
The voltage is **23** kV
